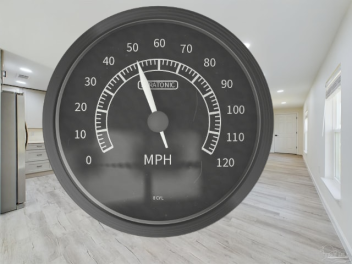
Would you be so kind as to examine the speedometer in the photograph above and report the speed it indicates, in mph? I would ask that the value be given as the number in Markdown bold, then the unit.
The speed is **50** mph
